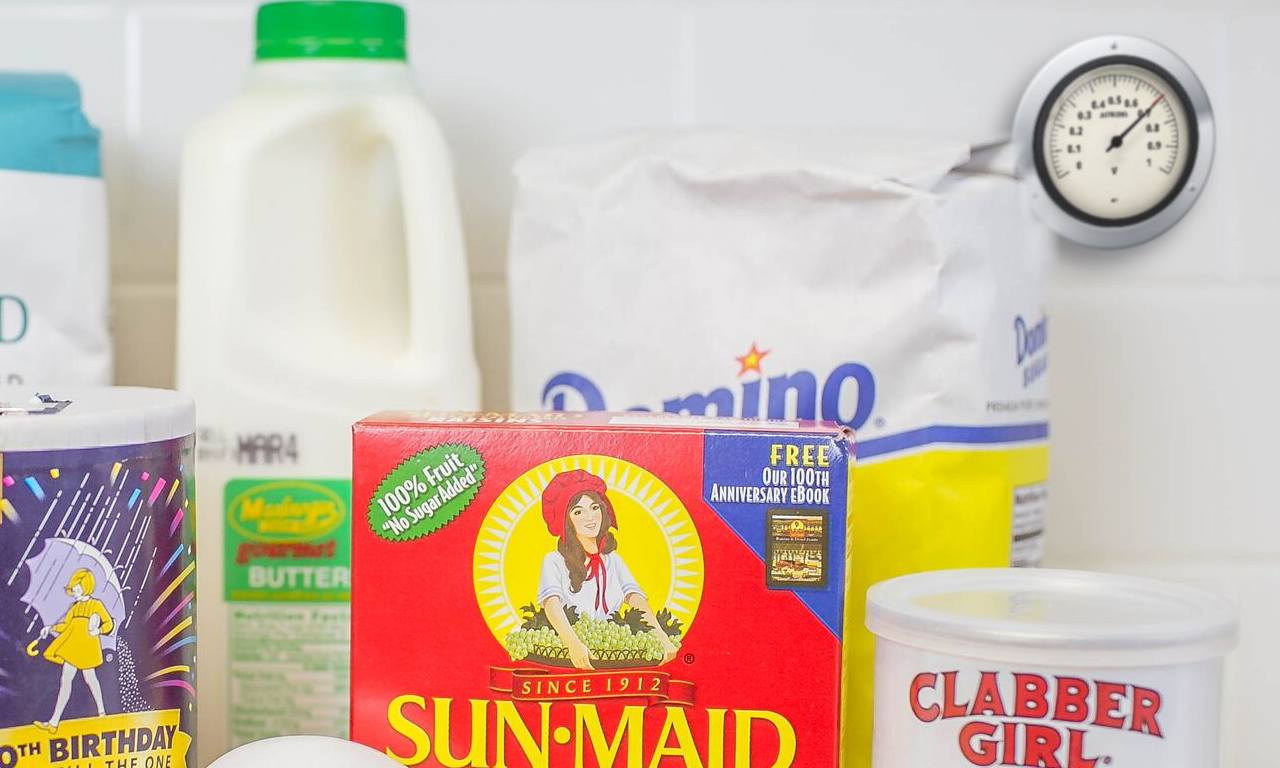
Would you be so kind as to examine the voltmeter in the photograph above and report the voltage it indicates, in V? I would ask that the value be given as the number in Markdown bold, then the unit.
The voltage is **0.7** V
